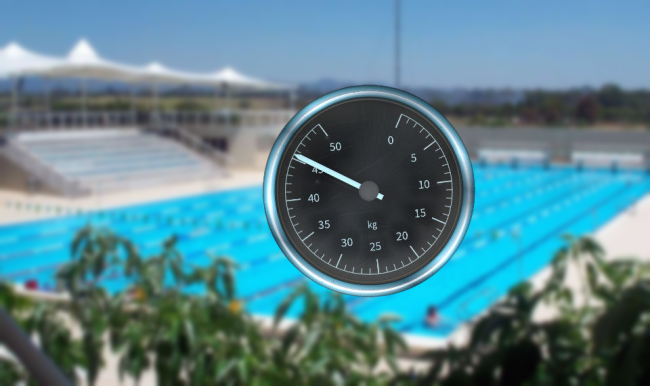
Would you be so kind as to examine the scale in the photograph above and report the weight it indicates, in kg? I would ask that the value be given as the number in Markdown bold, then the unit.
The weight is **45.5** kg
